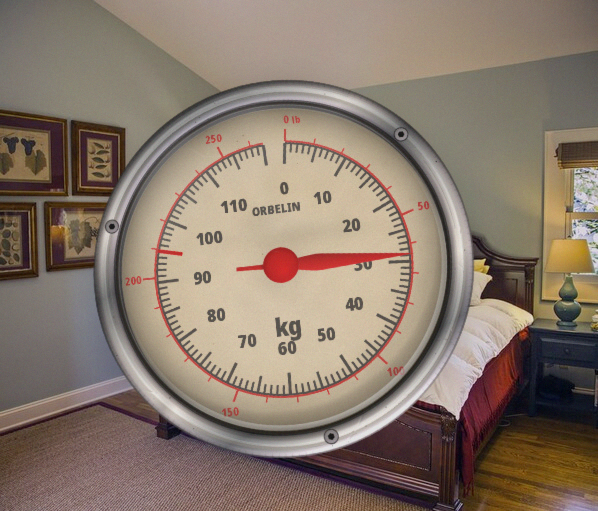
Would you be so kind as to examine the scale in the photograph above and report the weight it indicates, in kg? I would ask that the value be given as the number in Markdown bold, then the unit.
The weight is **29** kg
